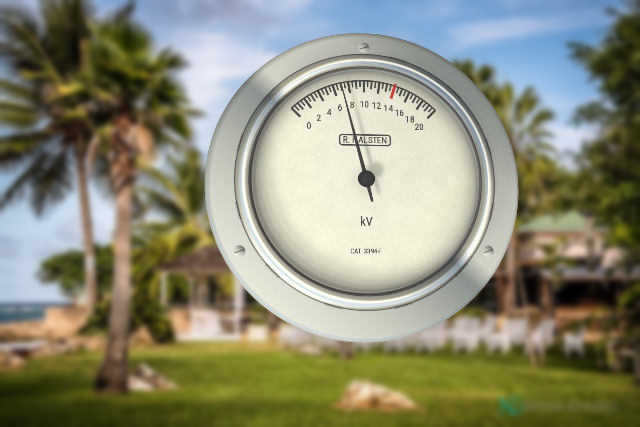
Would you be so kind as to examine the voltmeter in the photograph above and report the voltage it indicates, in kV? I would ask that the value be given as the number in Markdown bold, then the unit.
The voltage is **7** kV
